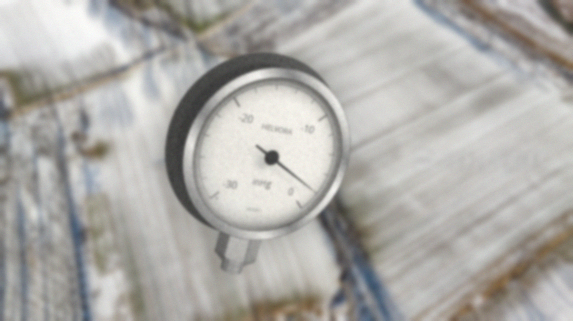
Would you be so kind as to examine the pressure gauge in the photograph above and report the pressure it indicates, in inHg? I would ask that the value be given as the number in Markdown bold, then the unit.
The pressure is **-2** inHg
